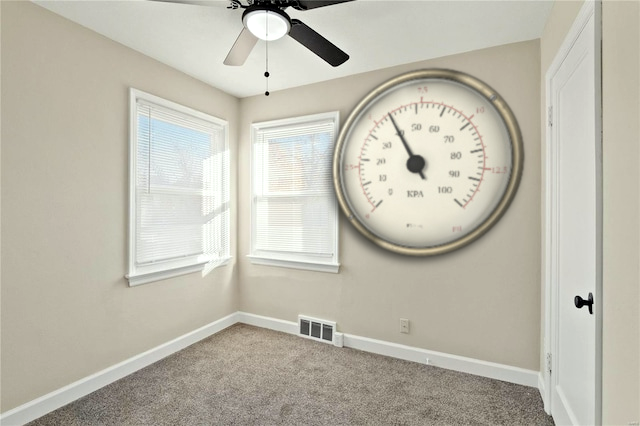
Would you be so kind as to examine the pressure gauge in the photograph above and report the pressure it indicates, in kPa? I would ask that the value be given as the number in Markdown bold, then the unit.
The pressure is **40** kPa
